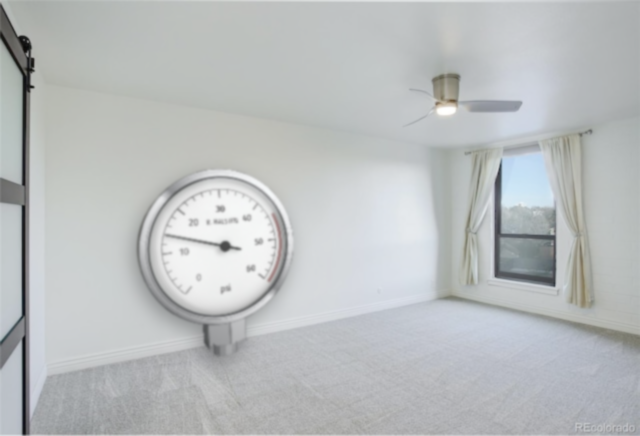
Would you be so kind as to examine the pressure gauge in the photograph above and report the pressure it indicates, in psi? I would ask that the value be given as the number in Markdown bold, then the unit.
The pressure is **14** psi
